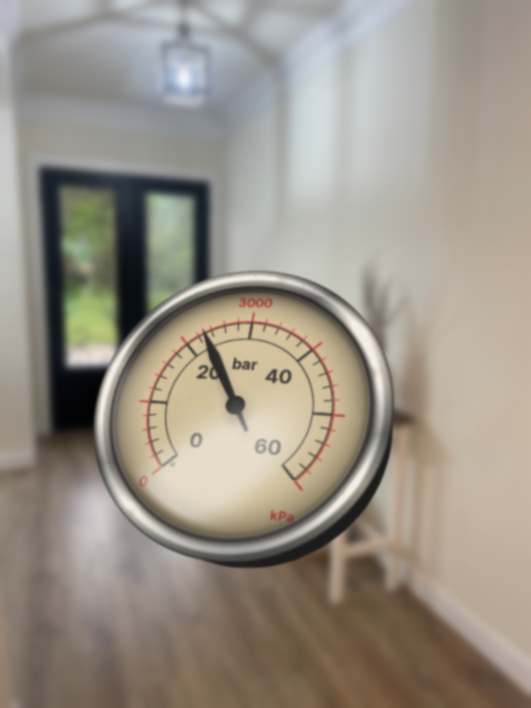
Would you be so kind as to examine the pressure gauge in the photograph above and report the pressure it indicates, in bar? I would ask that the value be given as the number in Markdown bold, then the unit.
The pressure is **23** bar
